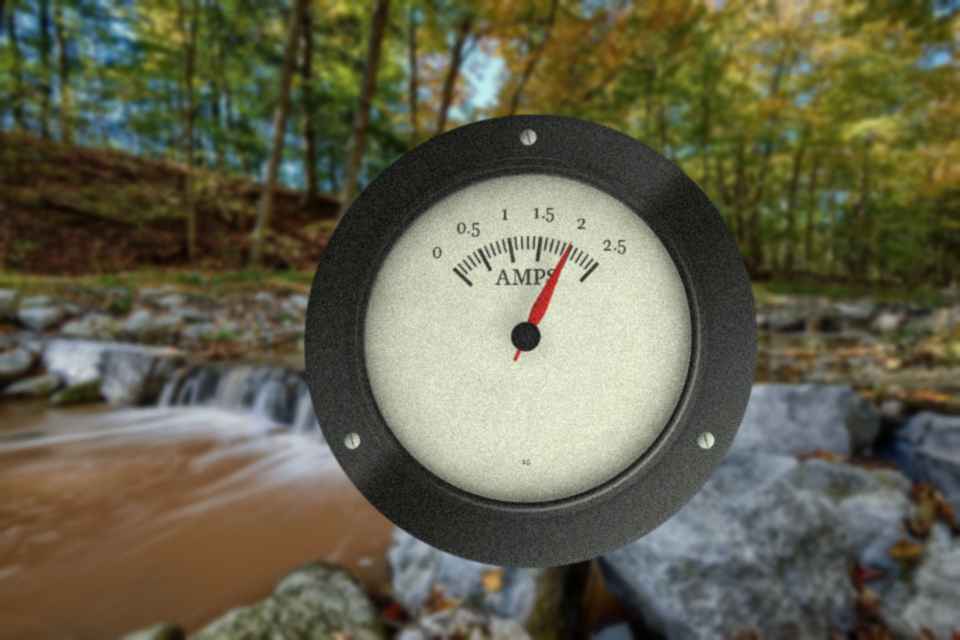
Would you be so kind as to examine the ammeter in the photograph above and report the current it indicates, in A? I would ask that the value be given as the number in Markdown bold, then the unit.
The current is **2** A
